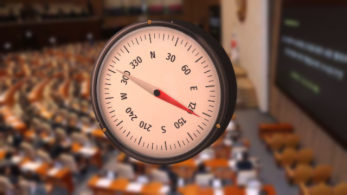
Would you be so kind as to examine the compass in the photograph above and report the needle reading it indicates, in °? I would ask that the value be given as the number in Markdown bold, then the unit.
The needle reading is **125** °
